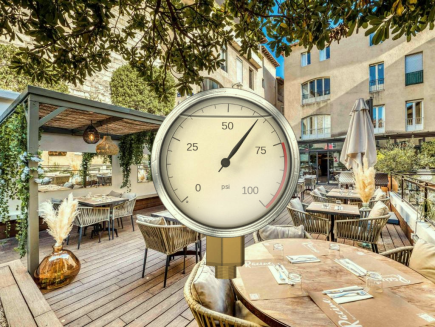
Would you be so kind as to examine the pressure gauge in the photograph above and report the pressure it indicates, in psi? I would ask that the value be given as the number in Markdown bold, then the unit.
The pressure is **62.5** psi
